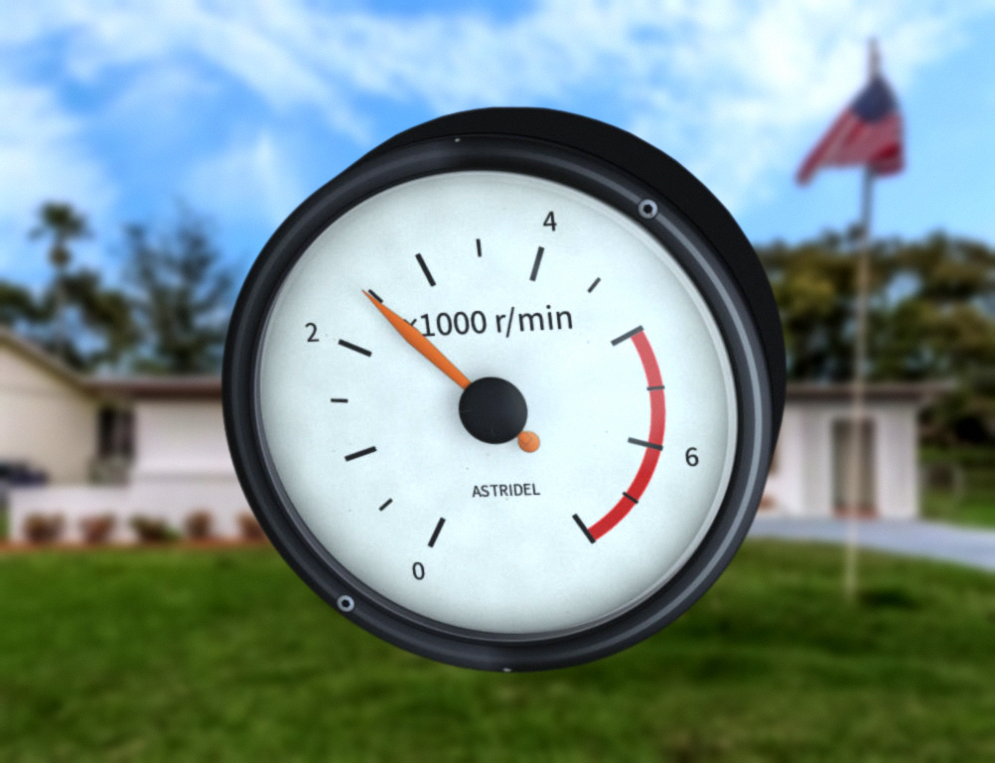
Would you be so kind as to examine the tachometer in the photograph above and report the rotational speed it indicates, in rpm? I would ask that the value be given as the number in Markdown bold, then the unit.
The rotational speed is **2500** rpm
